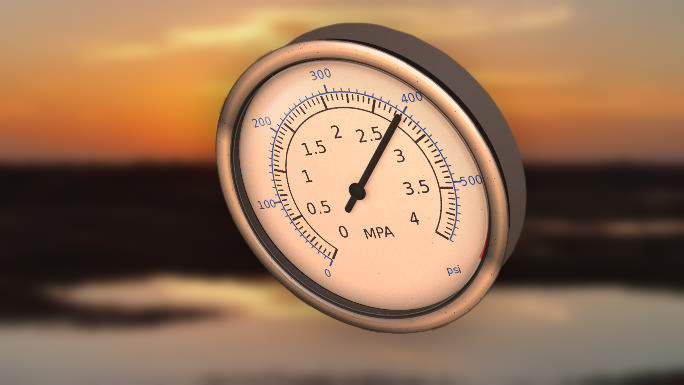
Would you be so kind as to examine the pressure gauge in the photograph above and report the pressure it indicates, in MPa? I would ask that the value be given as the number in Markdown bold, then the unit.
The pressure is **2.75** MPa
